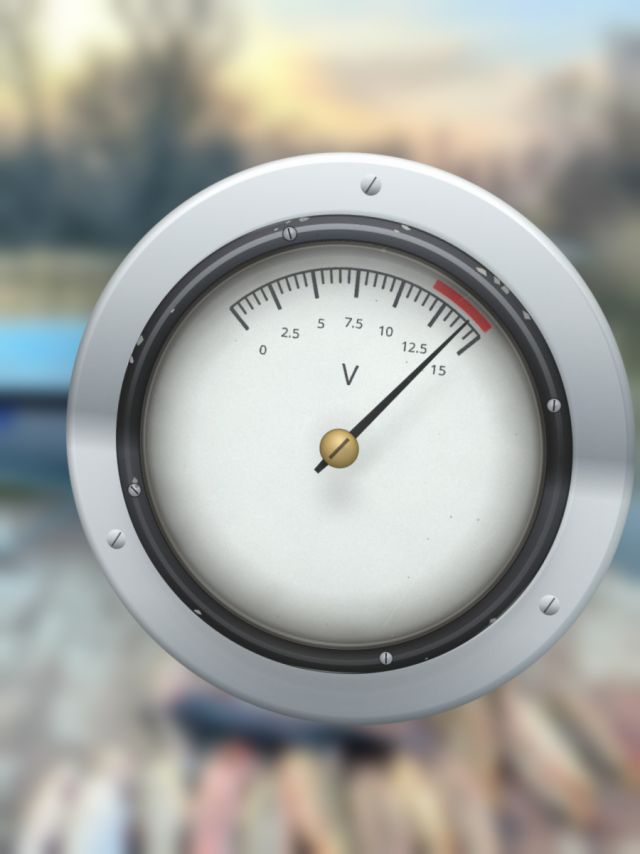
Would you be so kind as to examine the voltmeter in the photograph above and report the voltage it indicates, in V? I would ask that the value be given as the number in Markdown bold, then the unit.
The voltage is **14** V
